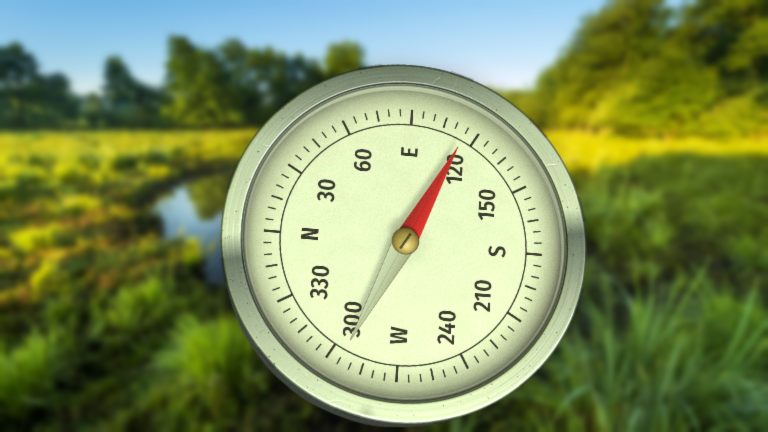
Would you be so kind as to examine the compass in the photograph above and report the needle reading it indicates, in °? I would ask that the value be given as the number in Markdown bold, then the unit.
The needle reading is **115** °
